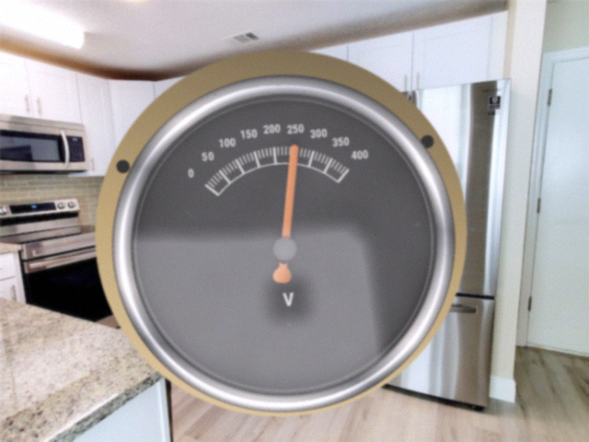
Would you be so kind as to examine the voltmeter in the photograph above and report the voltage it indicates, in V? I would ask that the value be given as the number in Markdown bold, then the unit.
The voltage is **250** V
